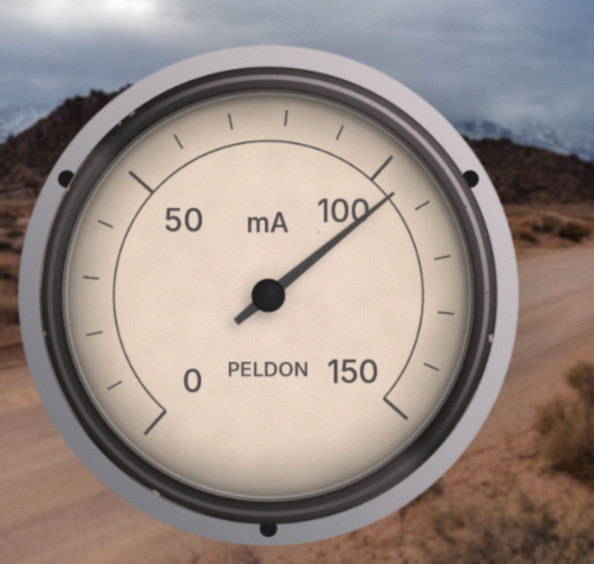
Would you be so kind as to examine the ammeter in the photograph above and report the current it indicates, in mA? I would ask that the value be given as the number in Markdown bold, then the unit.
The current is **105** mA
